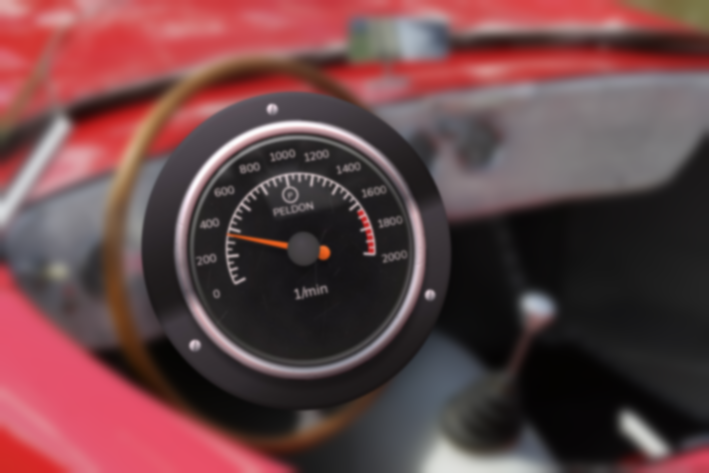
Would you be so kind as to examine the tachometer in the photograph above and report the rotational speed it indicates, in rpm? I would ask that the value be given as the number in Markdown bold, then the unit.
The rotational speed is **350** rpm
